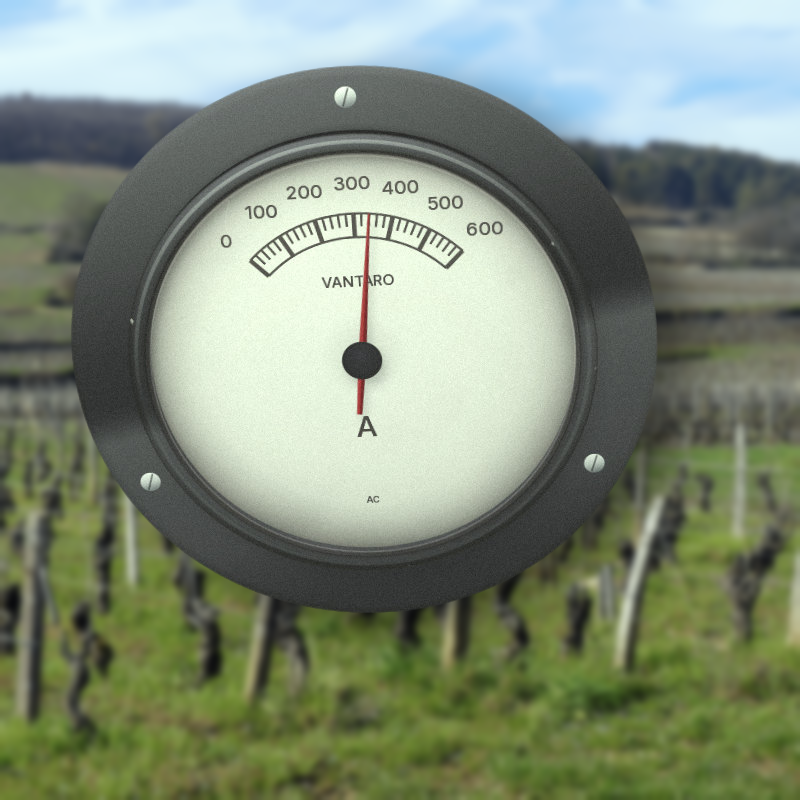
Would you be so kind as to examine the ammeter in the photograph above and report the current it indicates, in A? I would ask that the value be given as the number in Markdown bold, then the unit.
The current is **340** A
